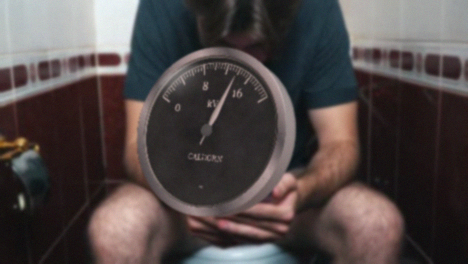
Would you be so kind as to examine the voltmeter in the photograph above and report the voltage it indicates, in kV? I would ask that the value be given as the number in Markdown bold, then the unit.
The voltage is **14** kV
